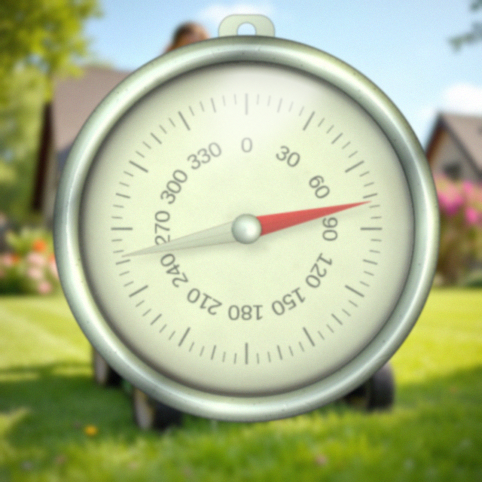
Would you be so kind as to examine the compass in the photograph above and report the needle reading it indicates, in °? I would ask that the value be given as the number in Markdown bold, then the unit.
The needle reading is **77.5** °
